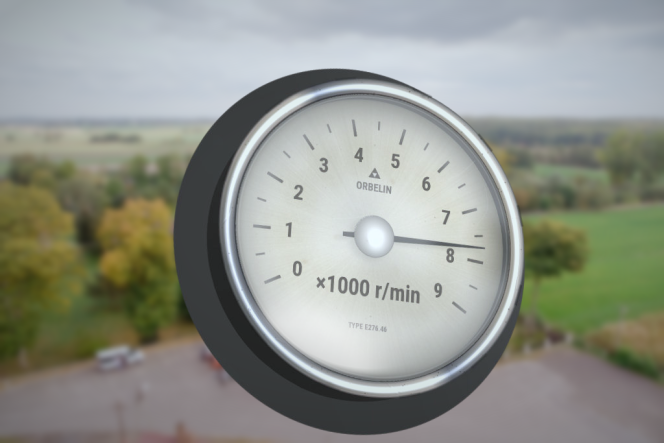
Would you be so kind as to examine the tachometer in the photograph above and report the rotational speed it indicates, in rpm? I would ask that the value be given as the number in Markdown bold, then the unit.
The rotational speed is **7750** rpm
